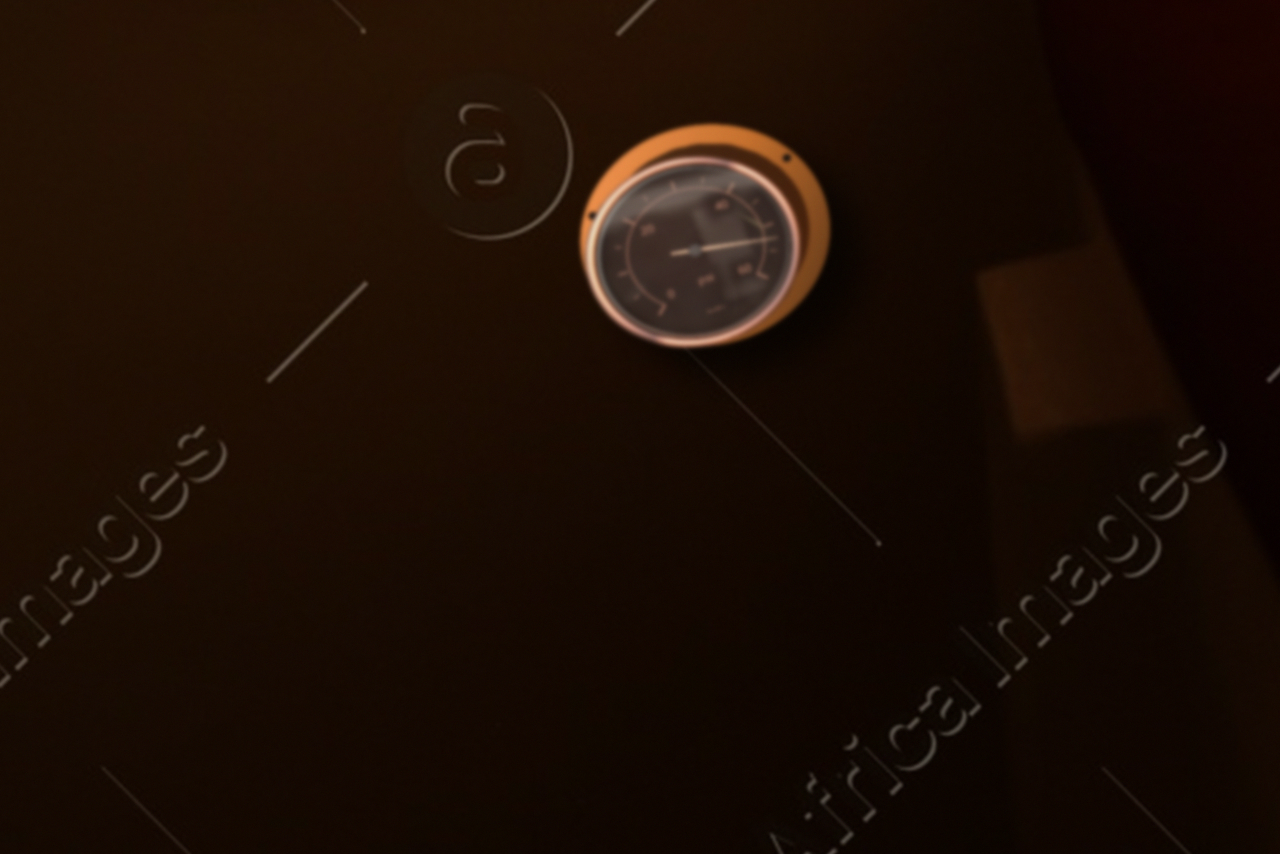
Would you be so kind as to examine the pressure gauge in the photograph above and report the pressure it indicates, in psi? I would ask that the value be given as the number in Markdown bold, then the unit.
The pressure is **52.5** psi
